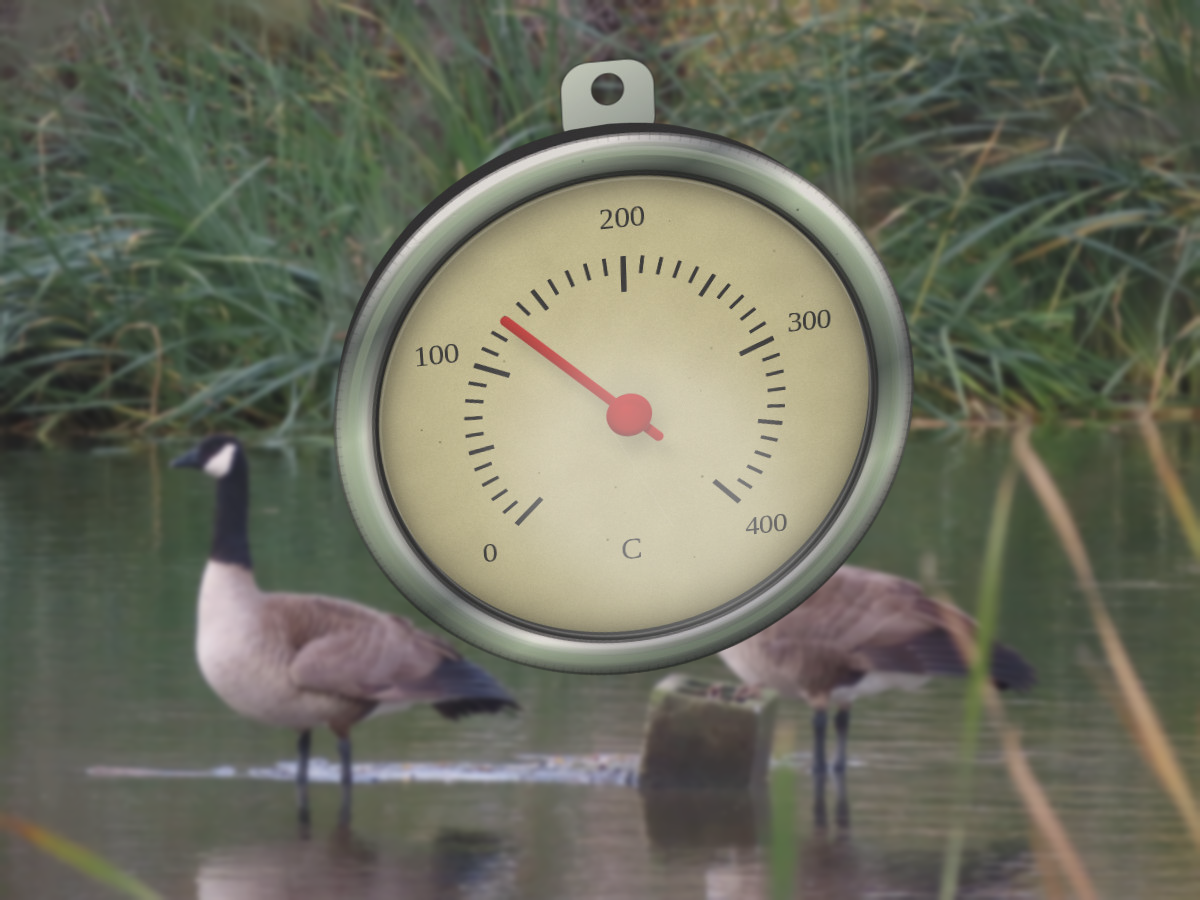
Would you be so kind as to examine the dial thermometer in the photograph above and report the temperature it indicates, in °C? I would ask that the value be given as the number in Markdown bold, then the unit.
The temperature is **130** °C
